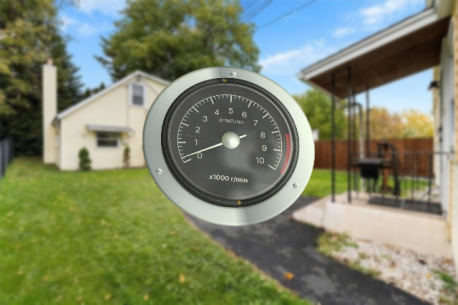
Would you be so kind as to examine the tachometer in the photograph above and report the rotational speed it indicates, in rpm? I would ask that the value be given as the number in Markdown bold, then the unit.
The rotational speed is **200** rpm
